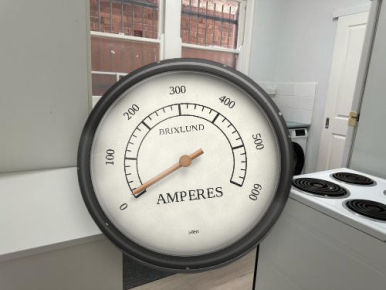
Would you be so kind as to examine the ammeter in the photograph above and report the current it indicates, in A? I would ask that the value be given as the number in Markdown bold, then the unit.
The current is **10** A
